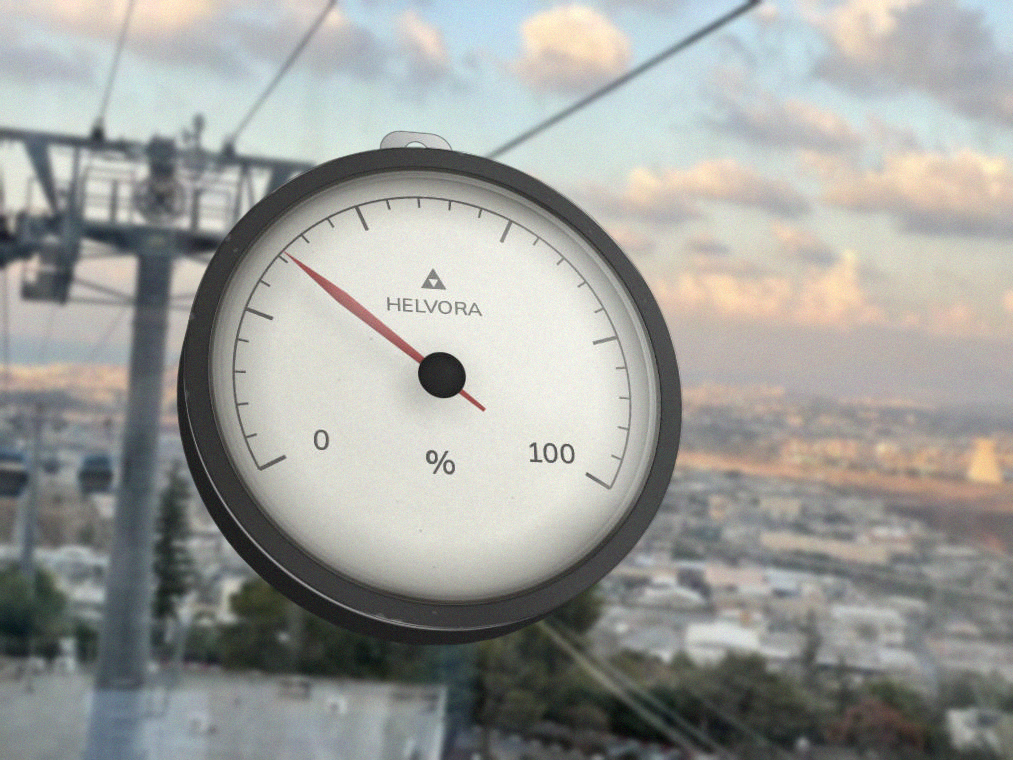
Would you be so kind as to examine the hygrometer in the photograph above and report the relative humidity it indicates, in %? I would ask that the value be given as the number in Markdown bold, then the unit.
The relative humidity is **28** %
